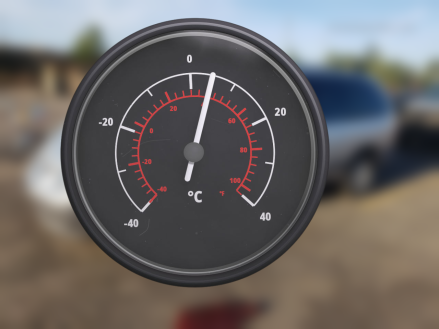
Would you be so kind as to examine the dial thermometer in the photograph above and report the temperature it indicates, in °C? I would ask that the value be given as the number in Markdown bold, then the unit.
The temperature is **5** °C
